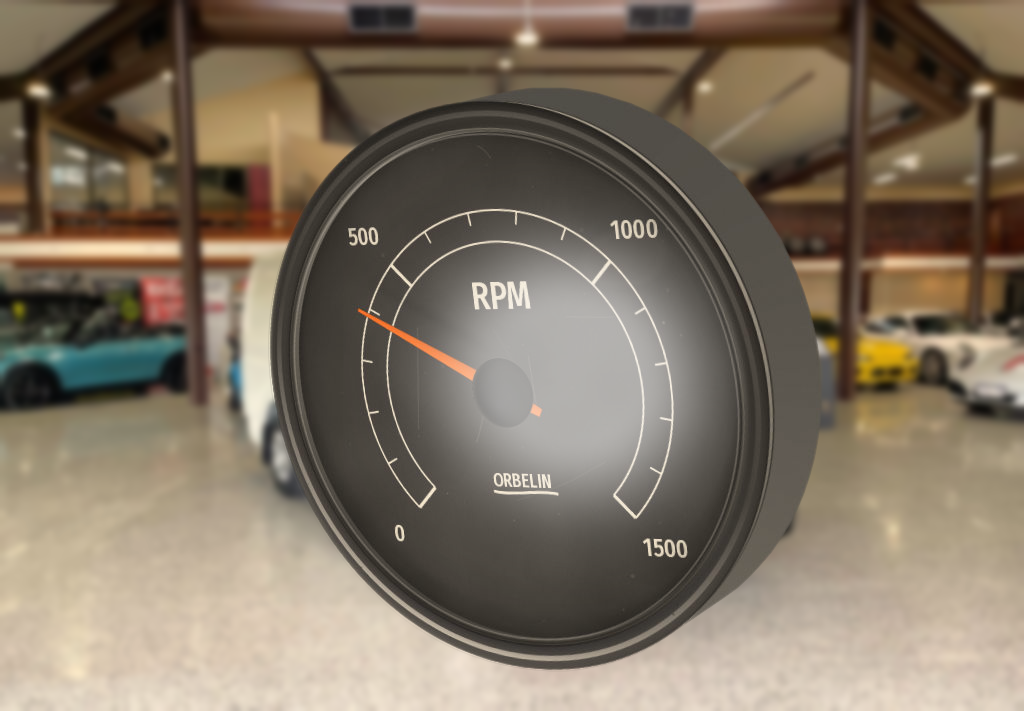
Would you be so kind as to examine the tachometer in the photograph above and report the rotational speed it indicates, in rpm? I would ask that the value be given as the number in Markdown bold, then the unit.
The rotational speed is **400** rpm
